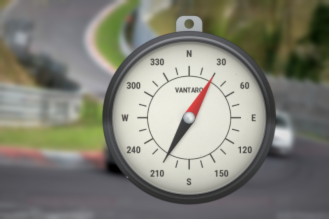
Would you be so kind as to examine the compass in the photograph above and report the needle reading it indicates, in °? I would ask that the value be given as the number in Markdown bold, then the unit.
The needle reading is **30** °
